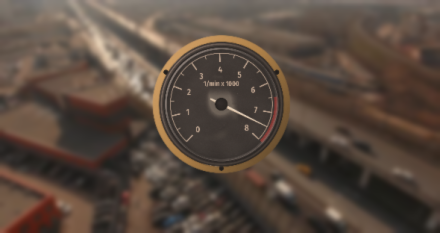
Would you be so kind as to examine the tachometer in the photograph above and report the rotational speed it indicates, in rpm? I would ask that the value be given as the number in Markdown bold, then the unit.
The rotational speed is **7500** rpm
